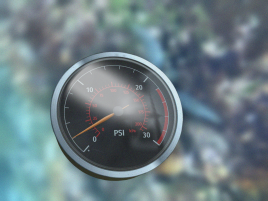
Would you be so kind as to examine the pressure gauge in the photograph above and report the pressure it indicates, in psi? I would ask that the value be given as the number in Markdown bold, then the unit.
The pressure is **2** psi
